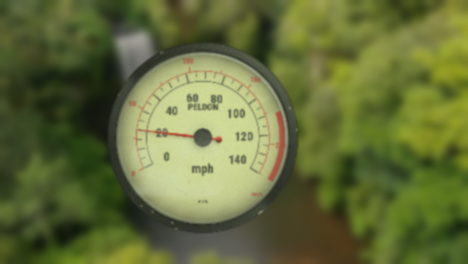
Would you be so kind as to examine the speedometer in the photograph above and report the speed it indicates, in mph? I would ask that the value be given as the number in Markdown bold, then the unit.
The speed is **20** mph
